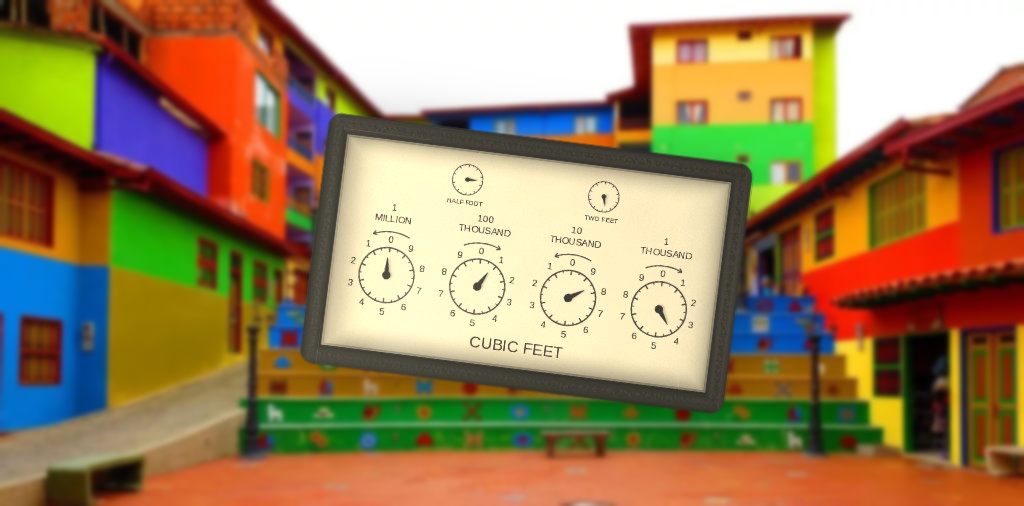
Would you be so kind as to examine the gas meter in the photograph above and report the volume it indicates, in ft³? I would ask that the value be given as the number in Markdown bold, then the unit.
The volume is **8400** ft³
